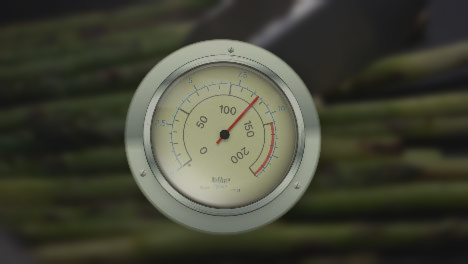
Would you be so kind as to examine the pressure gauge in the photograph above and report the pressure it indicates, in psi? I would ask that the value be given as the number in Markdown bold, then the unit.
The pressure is **125** psi
